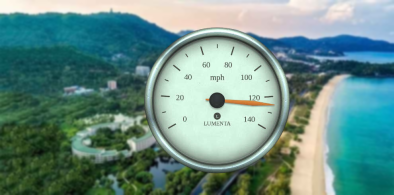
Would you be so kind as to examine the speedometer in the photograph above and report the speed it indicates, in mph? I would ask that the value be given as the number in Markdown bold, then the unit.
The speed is **125** mph
